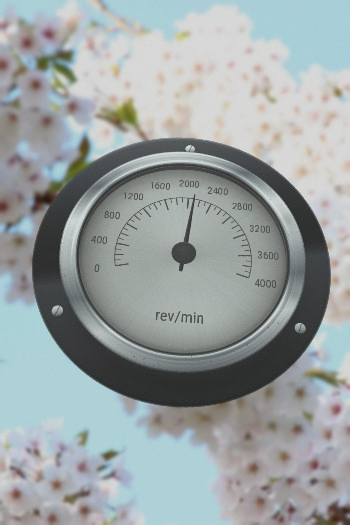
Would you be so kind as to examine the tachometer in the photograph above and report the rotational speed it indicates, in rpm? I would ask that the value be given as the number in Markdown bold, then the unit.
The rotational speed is **2100** rpm
